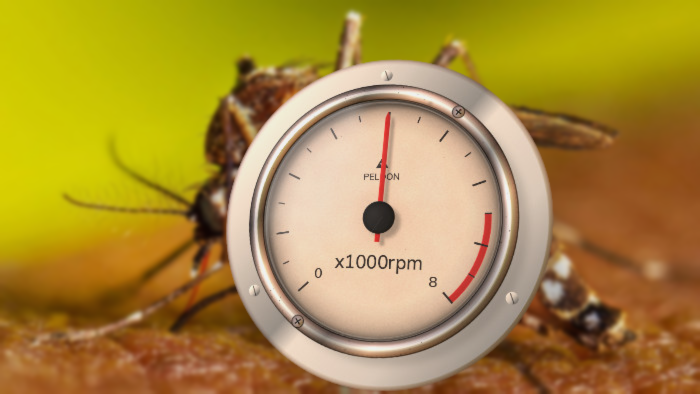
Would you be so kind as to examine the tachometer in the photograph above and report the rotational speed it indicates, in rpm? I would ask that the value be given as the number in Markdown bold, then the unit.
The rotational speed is **4000** rpm
